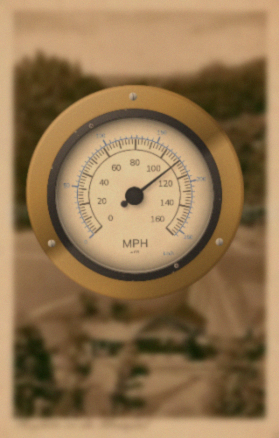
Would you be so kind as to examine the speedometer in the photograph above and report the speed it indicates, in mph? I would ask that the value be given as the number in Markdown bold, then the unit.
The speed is **110** mph
